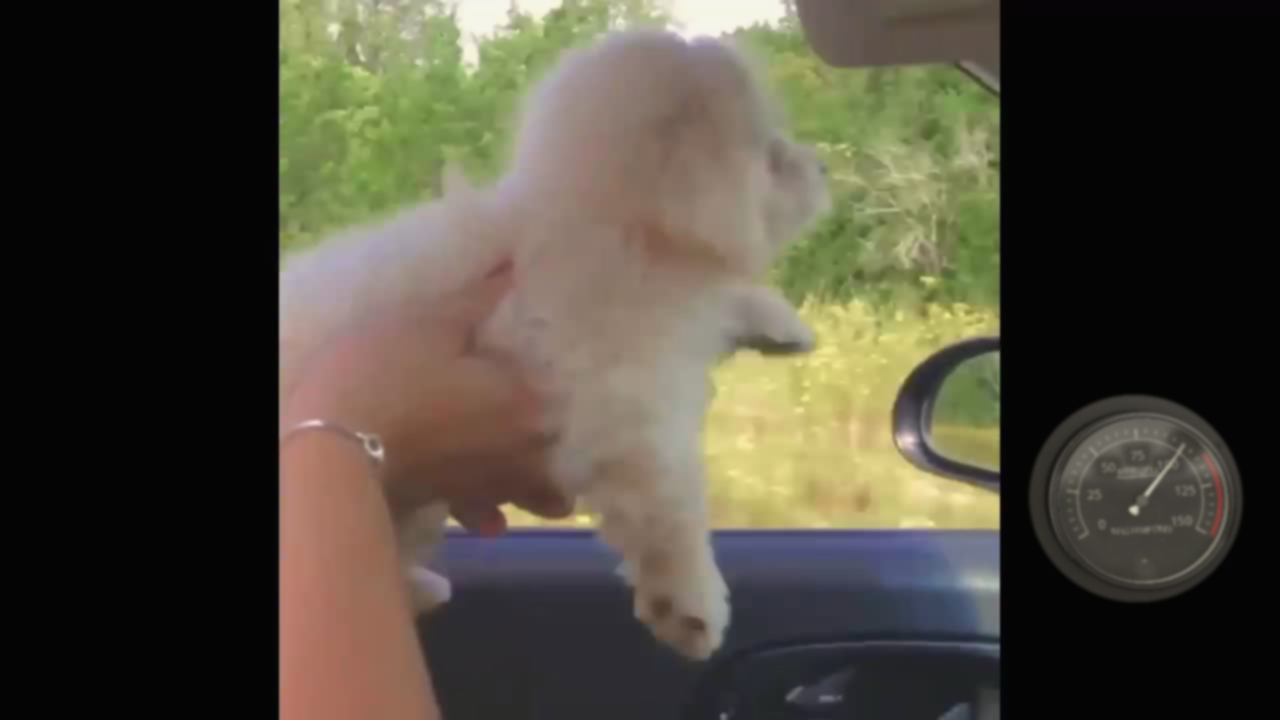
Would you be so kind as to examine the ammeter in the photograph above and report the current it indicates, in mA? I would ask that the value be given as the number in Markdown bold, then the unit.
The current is **100** mA
